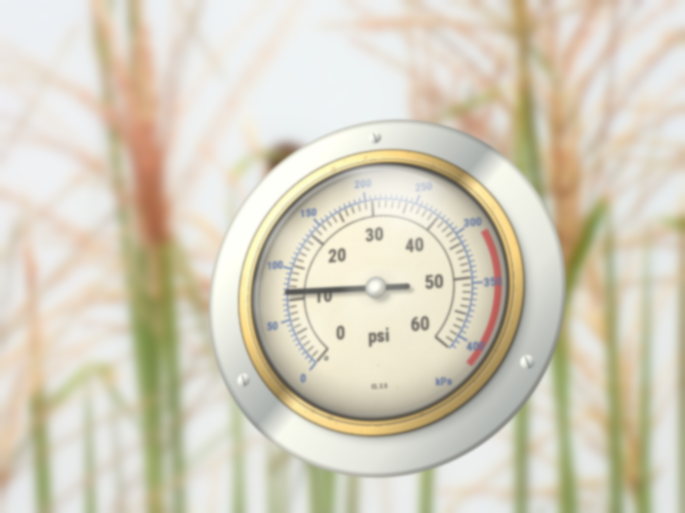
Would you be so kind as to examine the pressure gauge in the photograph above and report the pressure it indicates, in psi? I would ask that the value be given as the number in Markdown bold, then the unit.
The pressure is **11** psi
